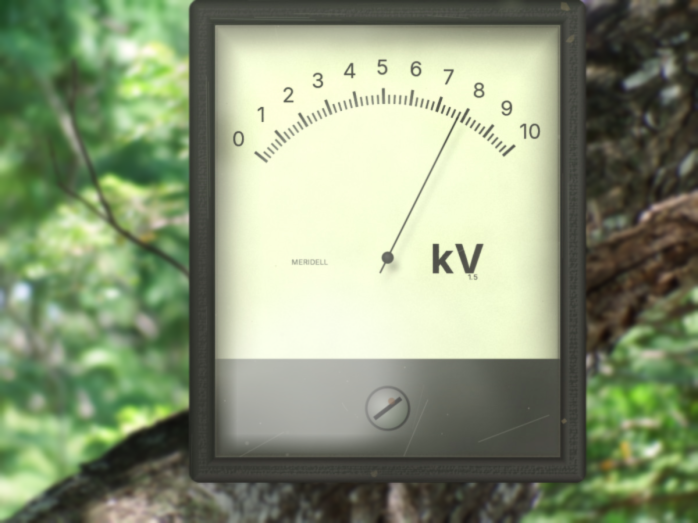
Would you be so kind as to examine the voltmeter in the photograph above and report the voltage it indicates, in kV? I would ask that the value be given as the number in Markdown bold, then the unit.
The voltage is **7.8** kV
